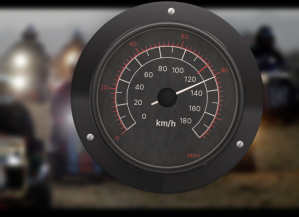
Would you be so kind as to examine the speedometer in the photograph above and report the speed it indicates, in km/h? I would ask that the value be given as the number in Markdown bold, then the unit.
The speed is **130** km/h
